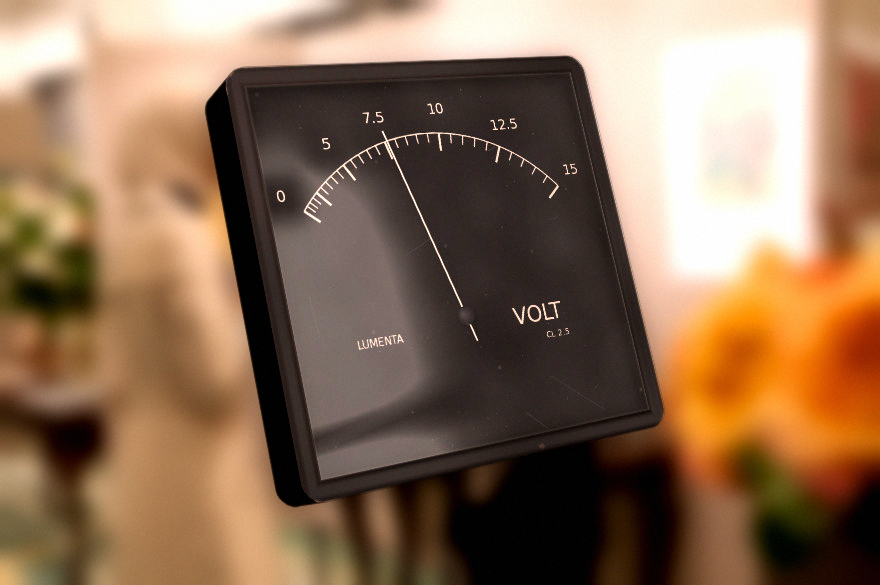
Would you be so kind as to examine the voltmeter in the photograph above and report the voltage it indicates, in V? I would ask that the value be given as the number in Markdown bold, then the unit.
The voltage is **7.5** V
